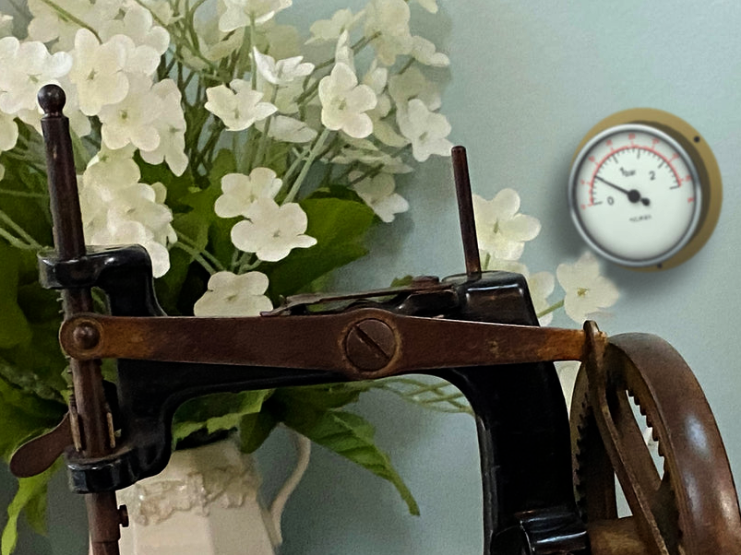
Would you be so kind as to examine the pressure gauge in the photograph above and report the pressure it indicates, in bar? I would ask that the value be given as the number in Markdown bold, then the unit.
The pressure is **0.5** bar
